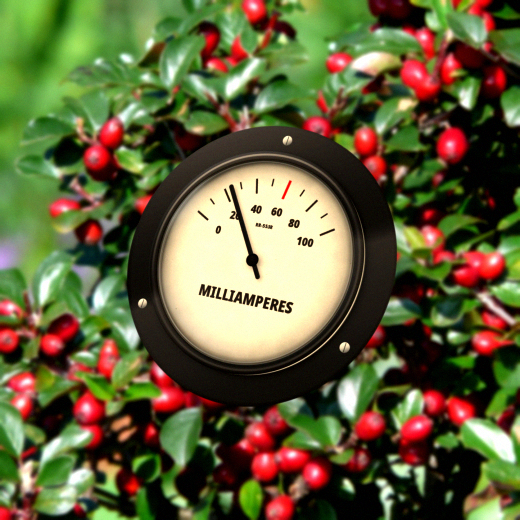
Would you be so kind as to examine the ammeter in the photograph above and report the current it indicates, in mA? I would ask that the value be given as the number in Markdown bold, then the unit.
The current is **25** mA
